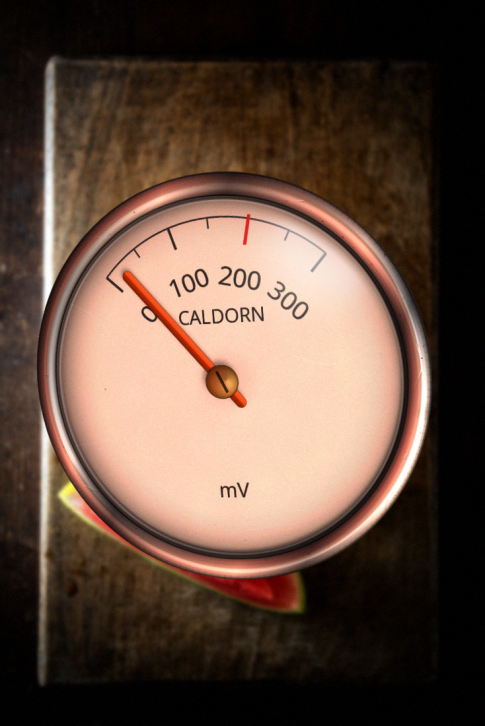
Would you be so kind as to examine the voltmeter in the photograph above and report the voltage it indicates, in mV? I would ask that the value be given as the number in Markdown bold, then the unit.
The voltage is **25** mV
